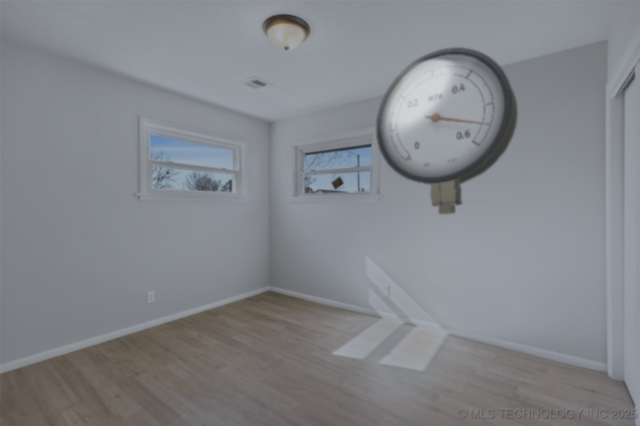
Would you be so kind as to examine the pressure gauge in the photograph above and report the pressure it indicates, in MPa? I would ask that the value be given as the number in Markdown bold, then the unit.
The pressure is **0.55** MPa
